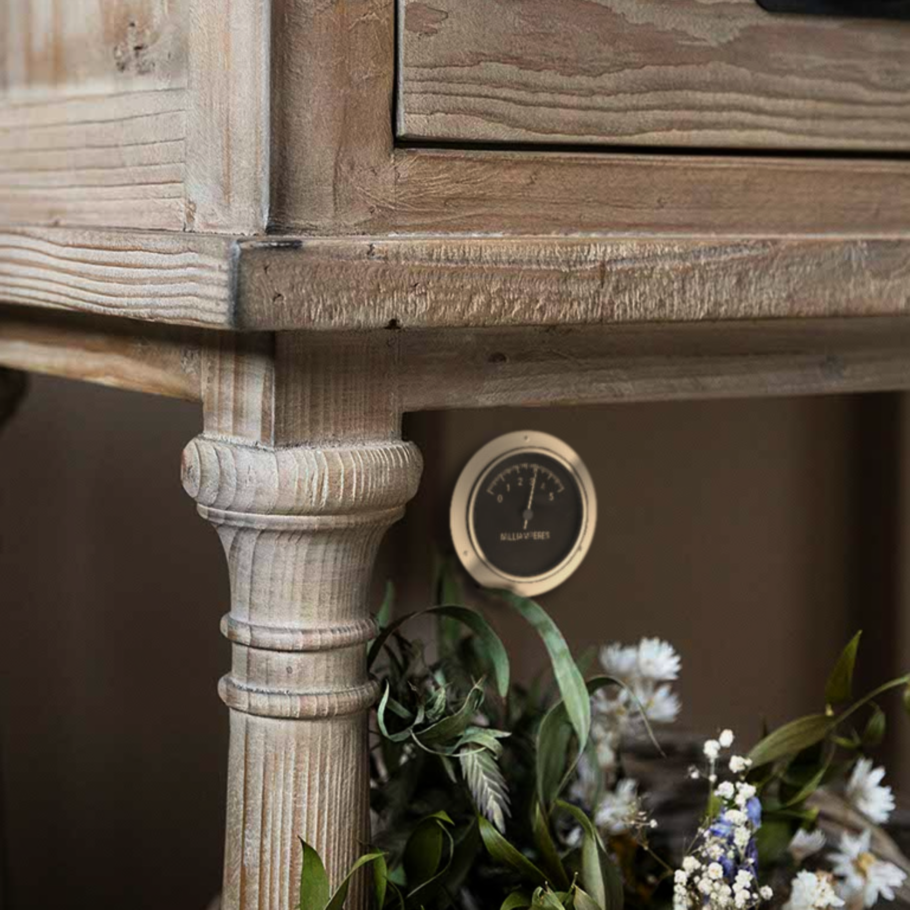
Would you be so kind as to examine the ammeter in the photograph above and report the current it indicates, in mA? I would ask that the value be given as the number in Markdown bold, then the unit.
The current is **3** mA
